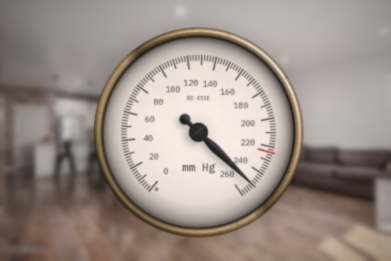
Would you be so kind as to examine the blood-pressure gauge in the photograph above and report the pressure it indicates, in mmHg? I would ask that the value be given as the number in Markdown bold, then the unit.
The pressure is **250** mmHg
